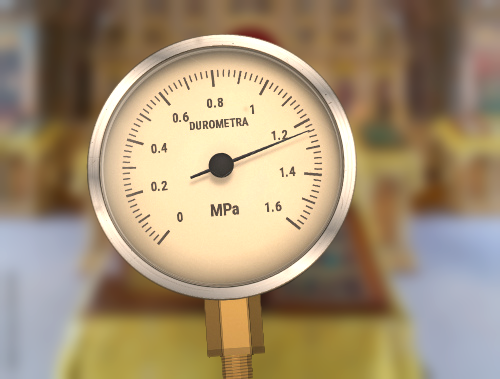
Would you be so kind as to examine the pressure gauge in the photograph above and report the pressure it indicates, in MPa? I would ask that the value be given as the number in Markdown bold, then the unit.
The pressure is **1.24** MPa
